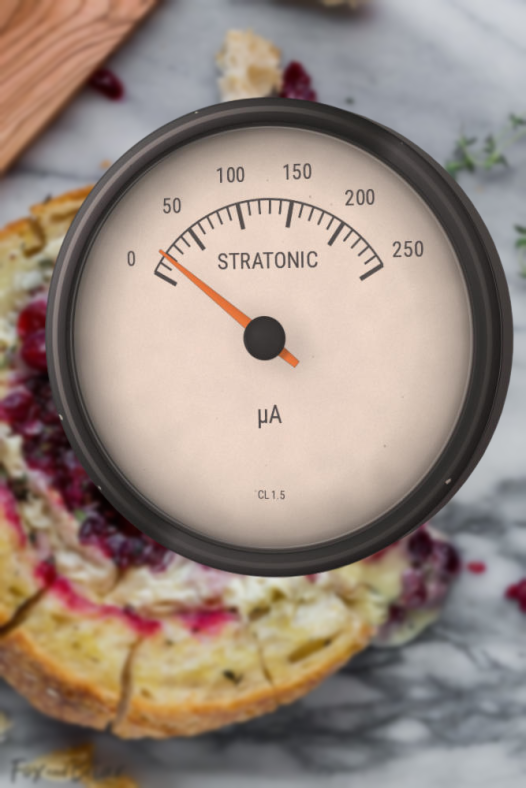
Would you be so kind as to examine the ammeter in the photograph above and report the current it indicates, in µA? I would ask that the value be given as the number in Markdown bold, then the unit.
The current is **20** µA
